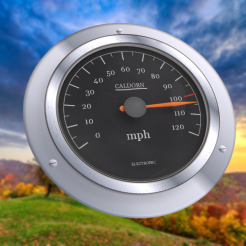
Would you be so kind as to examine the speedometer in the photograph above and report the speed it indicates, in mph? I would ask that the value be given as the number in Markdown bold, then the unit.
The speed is **105** mph
